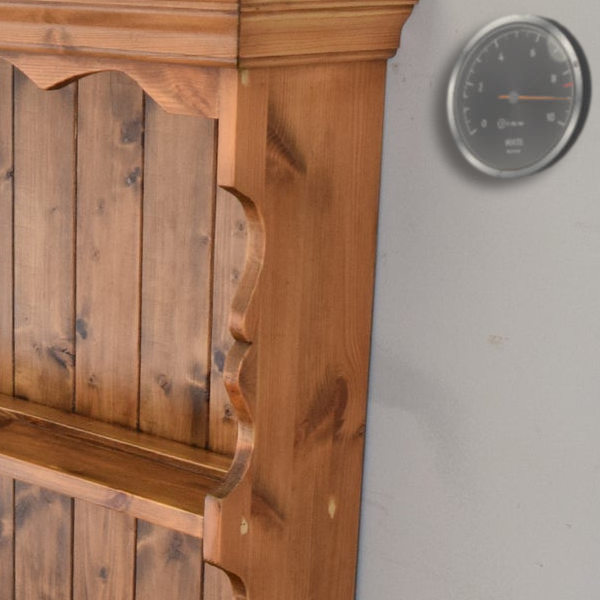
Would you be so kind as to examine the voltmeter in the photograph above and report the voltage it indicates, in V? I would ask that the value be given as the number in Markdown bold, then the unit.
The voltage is **9** V
